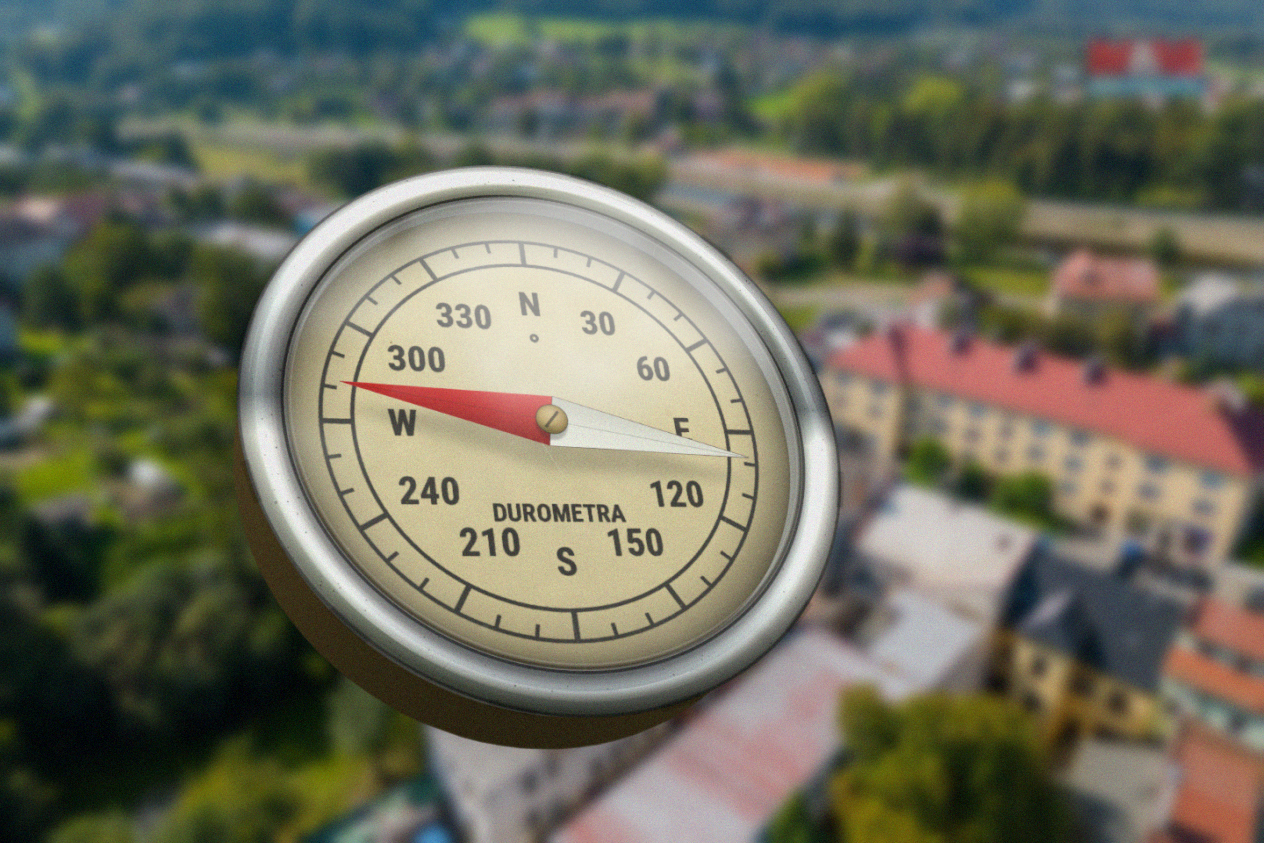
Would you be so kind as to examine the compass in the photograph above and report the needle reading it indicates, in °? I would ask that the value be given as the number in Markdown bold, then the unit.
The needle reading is **280** °
